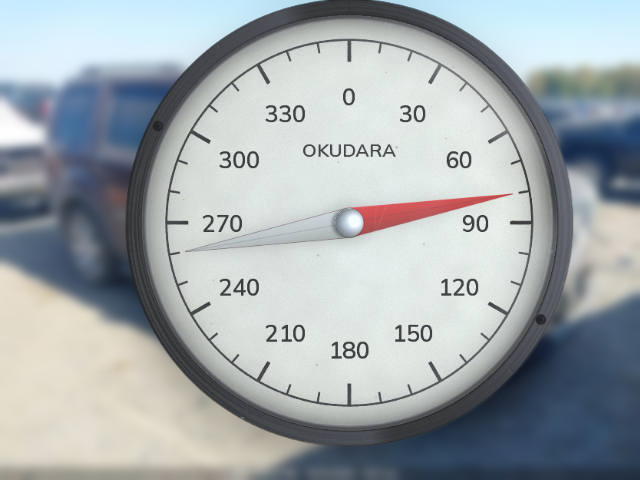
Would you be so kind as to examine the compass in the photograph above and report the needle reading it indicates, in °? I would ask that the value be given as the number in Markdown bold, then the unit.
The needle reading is **80** °
